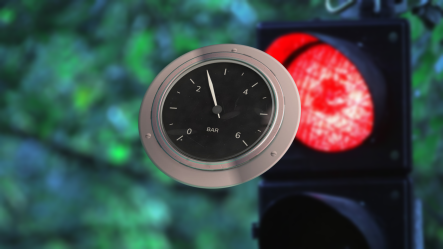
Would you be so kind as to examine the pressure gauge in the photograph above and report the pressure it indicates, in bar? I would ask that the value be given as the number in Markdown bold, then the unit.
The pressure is **2.5** bar
